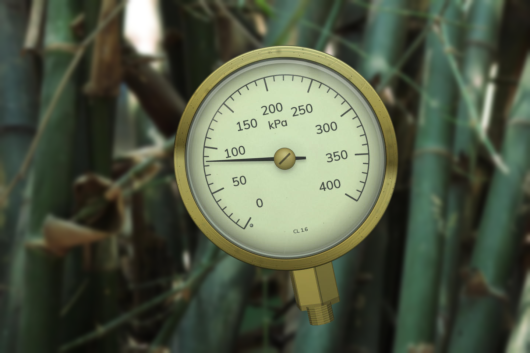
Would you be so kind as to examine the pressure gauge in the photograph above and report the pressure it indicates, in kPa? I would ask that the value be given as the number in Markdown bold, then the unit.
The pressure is **85** kPa
